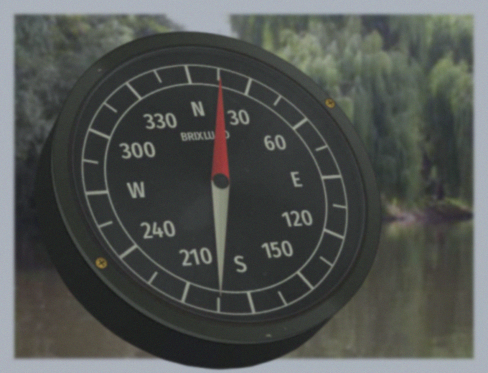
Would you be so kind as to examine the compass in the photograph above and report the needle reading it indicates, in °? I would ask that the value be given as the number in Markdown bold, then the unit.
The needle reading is **15** °
